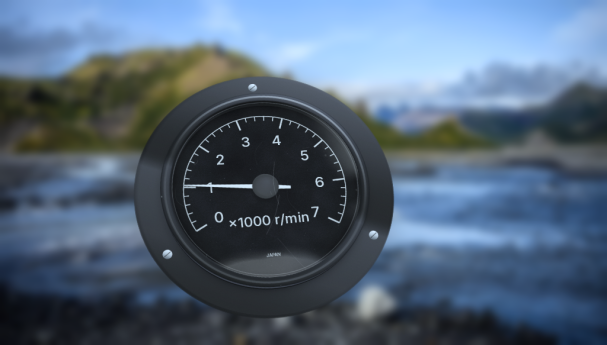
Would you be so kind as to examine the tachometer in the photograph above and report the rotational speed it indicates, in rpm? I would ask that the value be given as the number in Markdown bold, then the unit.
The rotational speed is **1000** rpm
